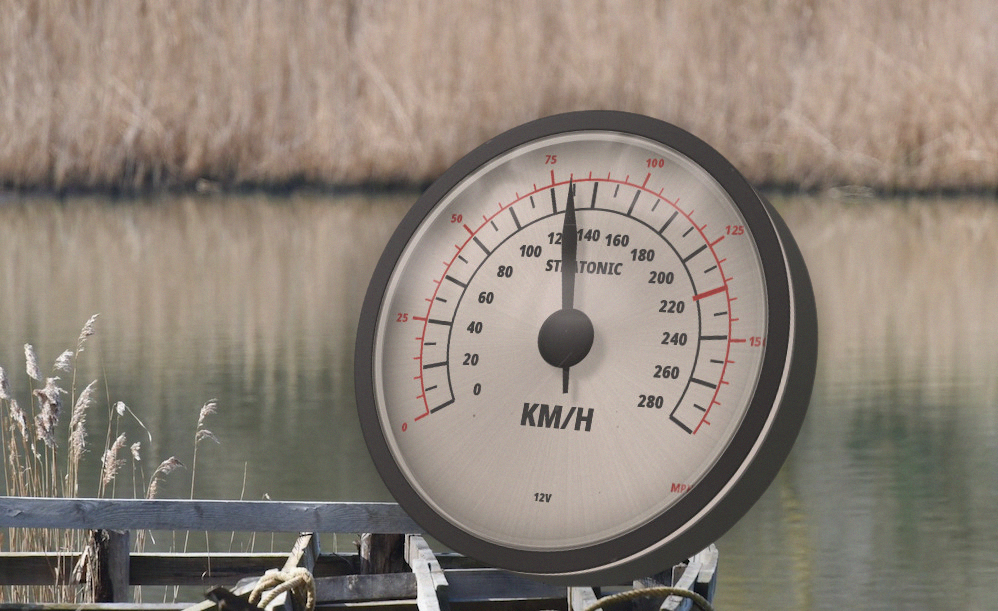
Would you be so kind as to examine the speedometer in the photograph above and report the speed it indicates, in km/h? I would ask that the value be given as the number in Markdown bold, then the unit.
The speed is **130** km/h
